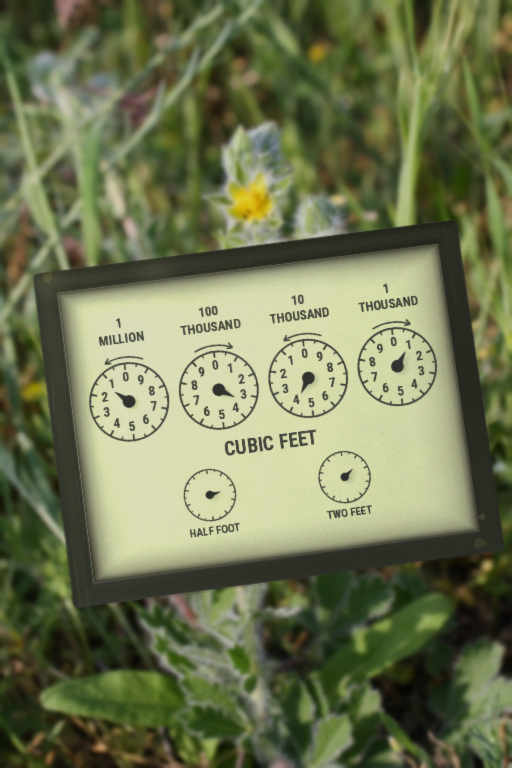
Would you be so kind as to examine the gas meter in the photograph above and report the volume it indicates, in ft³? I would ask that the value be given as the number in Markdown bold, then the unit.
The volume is **134100** ft³
